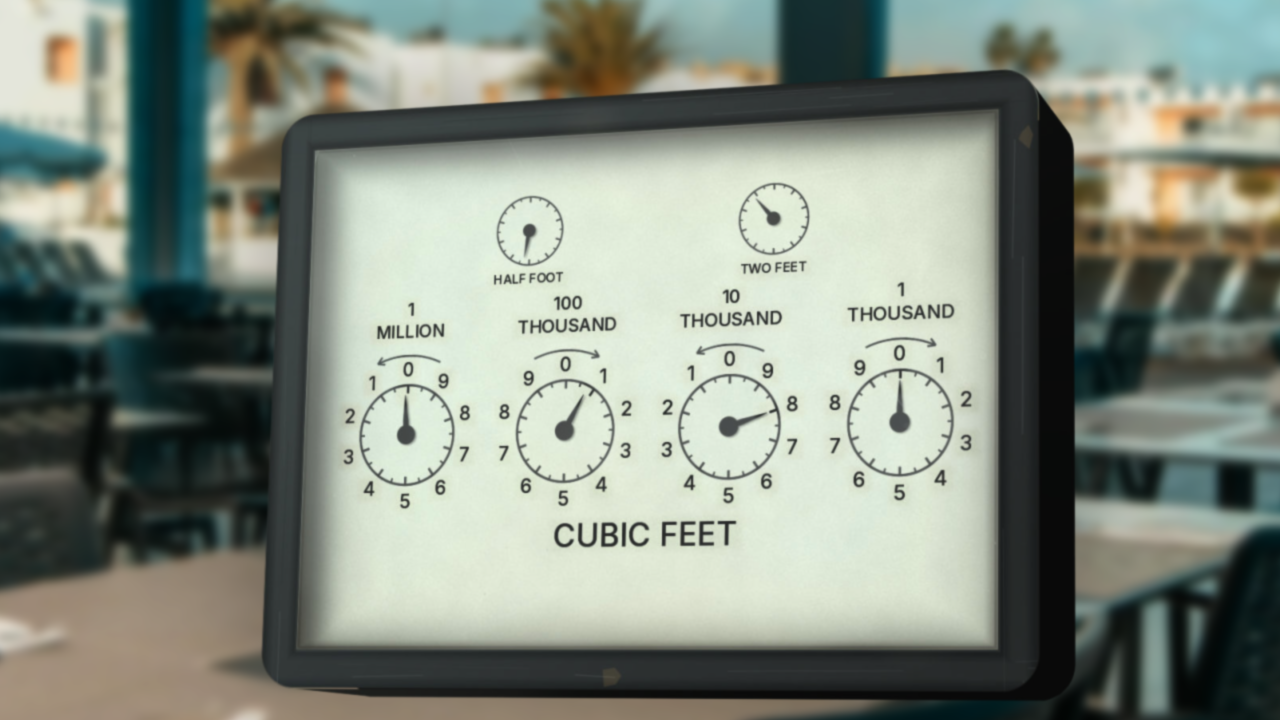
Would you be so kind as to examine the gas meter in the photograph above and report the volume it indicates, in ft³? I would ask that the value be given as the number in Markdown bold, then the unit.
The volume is **8000** ft³
